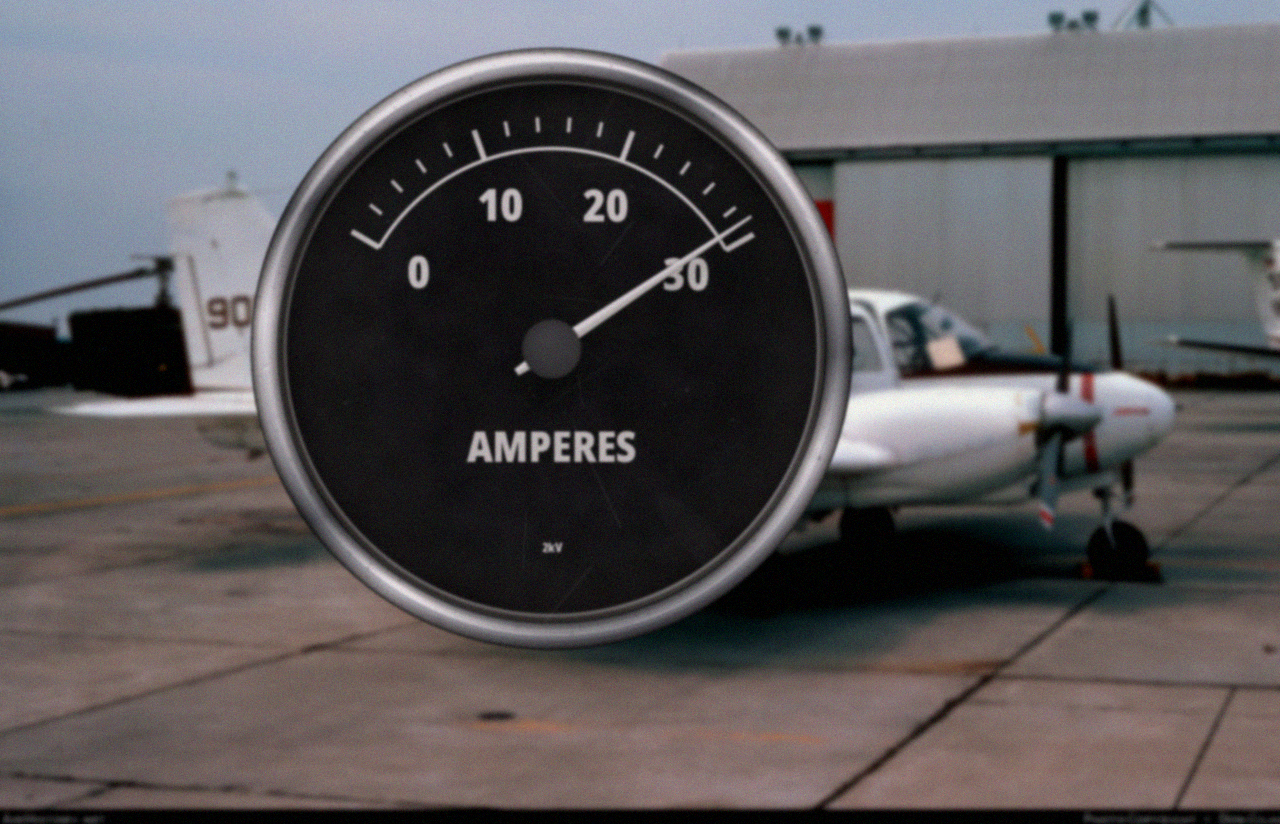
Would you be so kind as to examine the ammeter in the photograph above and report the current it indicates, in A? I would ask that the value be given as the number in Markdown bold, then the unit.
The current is **29** A
